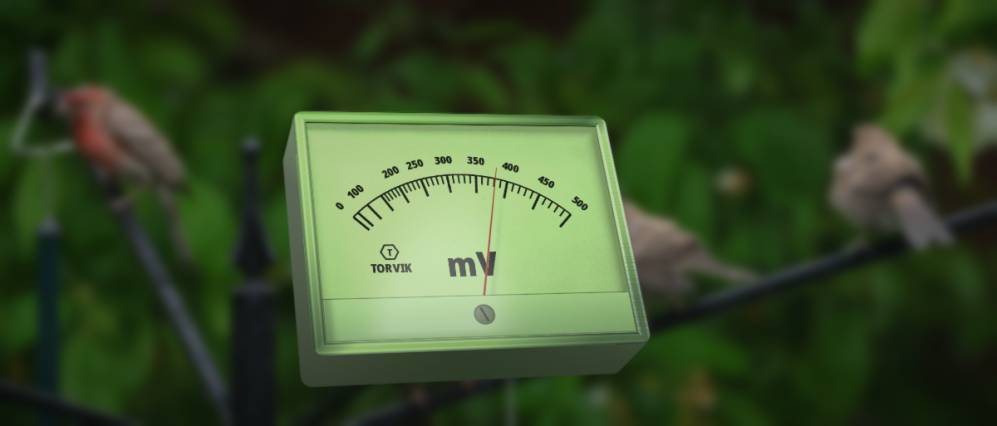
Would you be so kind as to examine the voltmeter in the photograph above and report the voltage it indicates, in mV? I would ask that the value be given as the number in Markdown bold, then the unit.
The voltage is **380** mV
